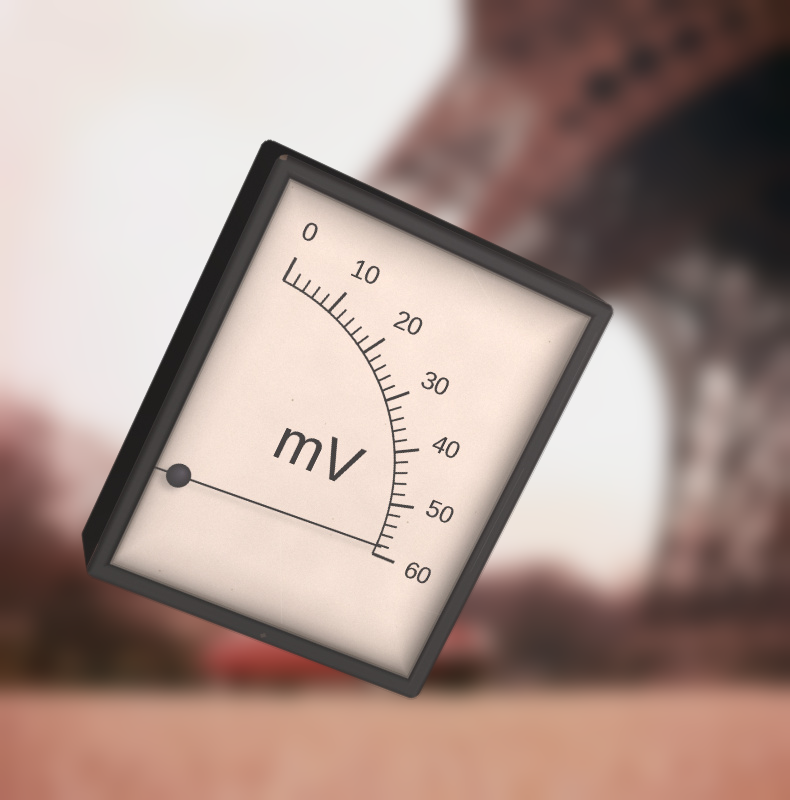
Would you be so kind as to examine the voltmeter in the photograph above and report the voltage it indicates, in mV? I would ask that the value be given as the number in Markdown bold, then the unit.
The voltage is **58** mV
